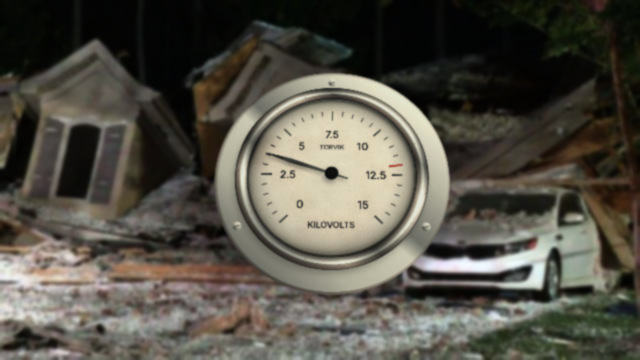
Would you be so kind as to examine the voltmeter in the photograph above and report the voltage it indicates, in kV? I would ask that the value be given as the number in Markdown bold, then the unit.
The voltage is **3.5** kV
